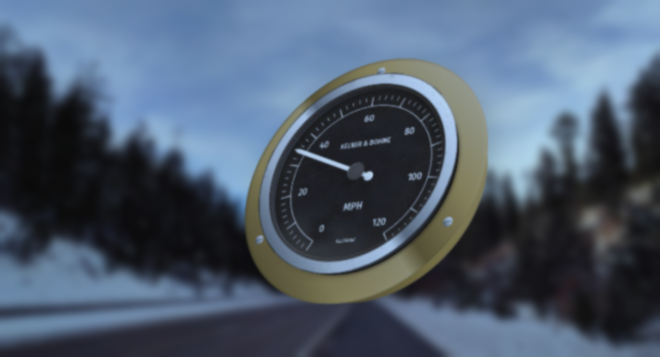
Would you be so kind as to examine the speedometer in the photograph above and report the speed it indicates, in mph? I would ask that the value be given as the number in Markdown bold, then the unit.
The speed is **34** mph
